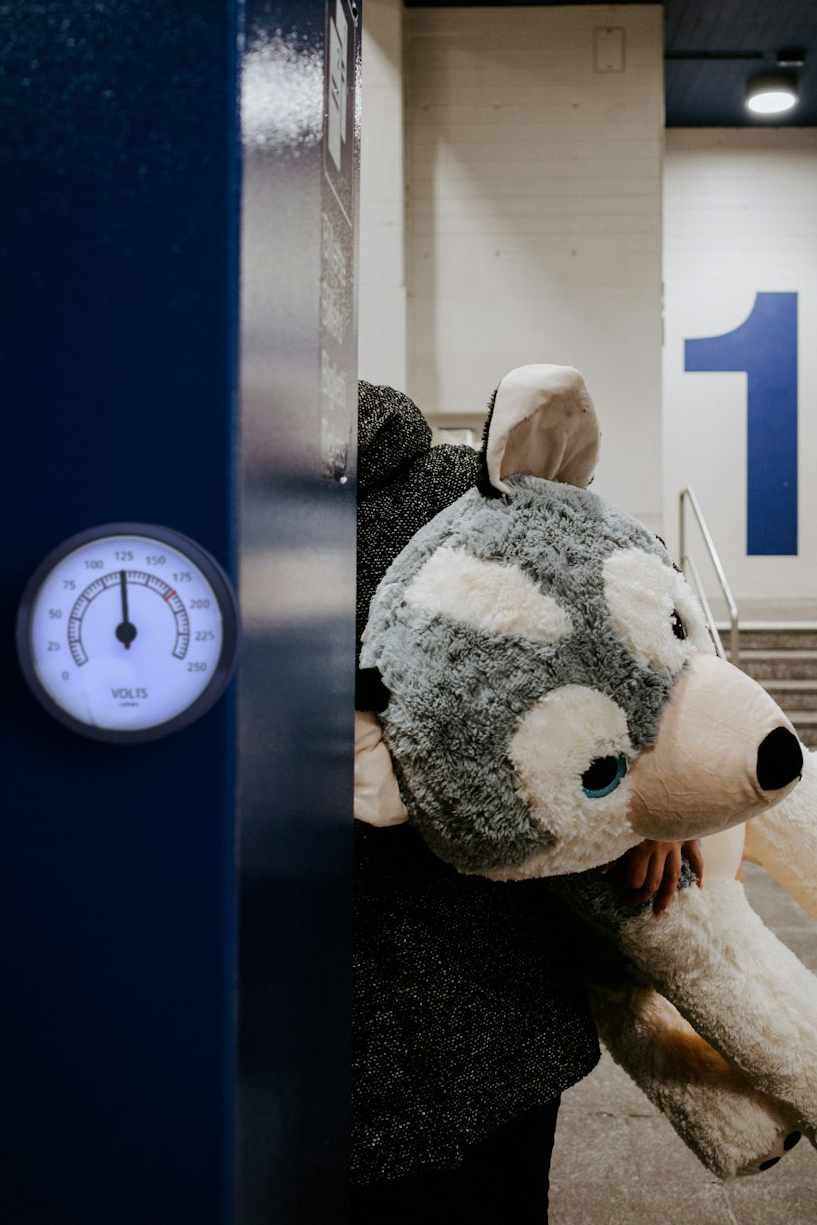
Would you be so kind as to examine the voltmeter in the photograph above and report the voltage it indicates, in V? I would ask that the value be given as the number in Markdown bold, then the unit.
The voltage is **125** V
